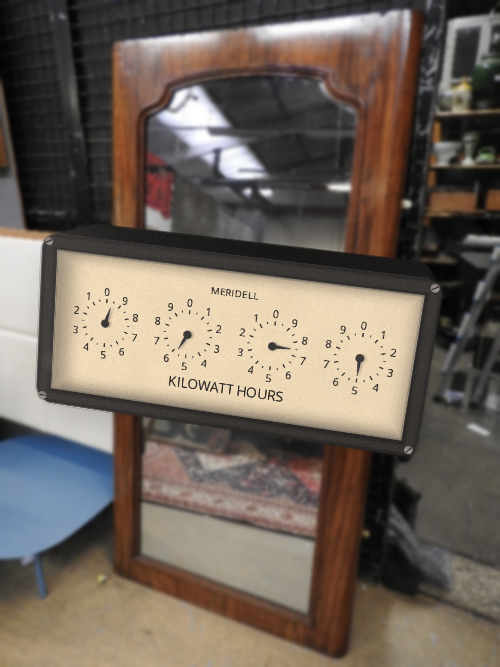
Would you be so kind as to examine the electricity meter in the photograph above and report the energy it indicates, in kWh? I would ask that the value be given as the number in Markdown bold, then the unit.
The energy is **9575** kWh
